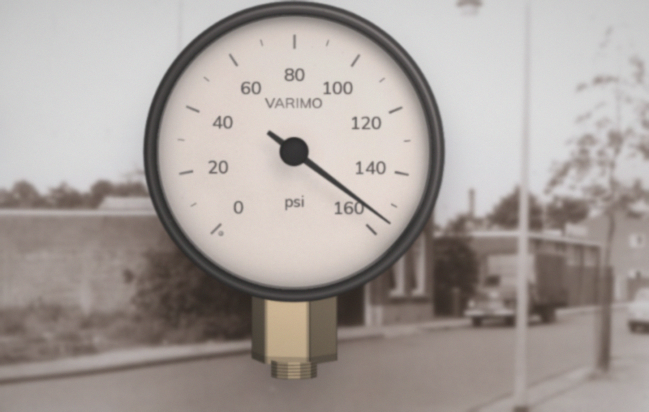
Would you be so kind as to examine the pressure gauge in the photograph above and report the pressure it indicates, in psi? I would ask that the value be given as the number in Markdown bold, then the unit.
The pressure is **155** psi
